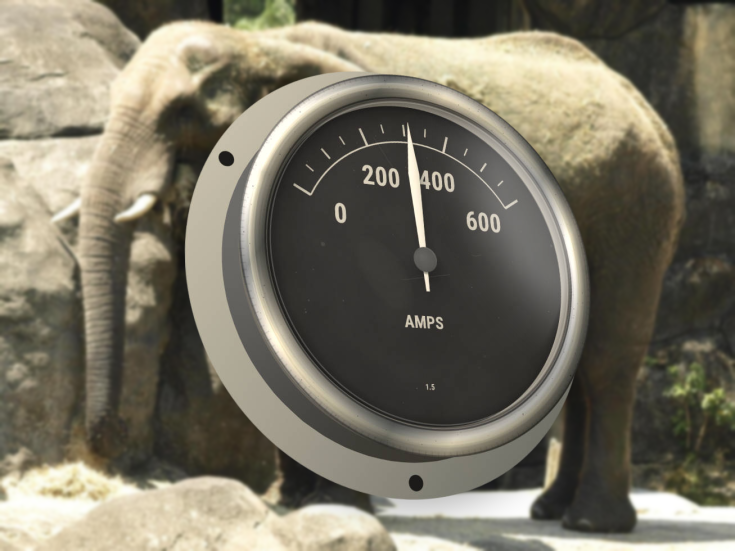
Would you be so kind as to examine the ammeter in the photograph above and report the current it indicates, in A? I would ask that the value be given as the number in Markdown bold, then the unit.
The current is **300** A
